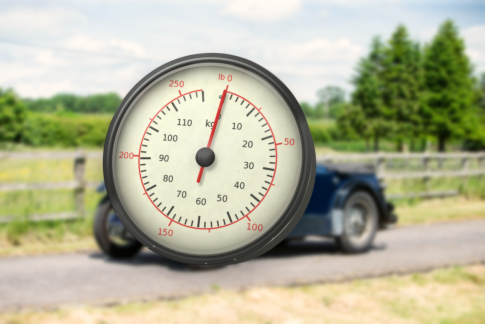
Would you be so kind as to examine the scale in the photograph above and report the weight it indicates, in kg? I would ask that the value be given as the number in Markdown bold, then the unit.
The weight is **0** kg
